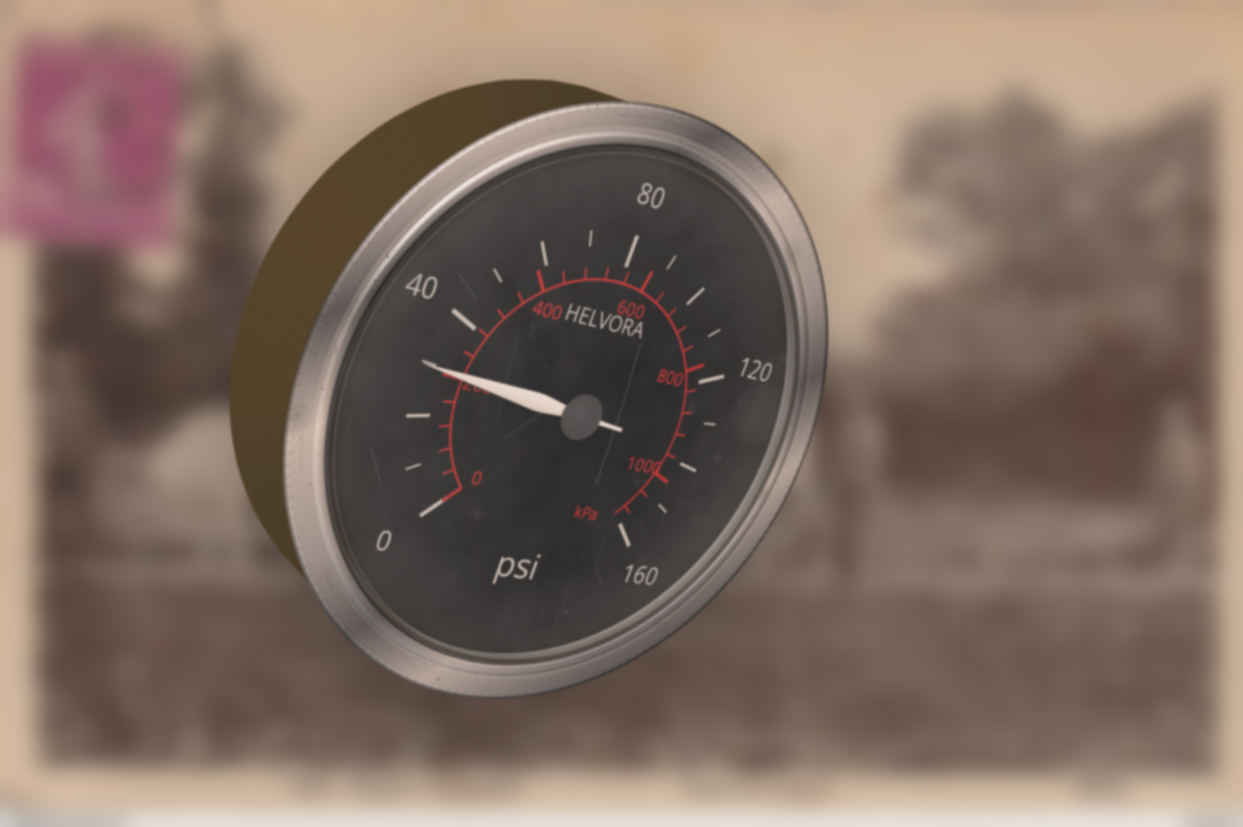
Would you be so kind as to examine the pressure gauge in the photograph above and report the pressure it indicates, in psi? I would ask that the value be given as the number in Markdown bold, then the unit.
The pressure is **30** psi
